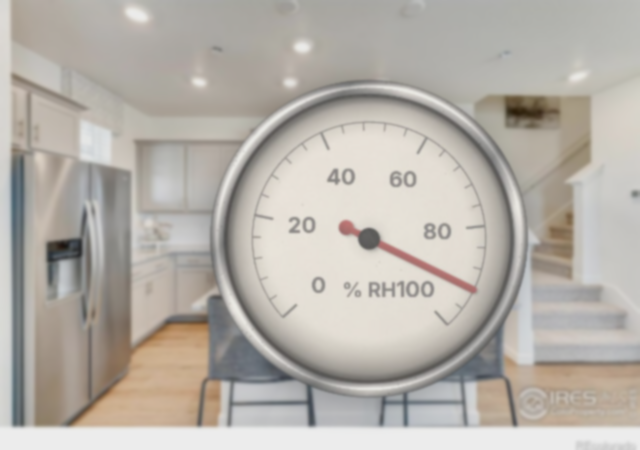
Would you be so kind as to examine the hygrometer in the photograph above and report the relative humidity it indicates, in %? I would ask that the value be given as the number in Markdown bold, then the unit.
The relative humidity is **92** %
